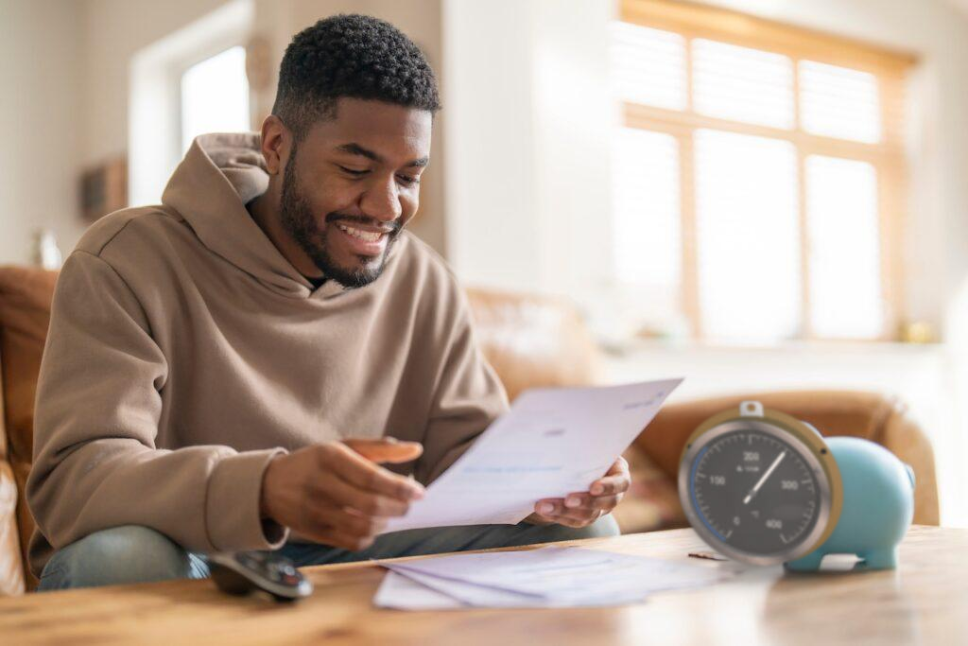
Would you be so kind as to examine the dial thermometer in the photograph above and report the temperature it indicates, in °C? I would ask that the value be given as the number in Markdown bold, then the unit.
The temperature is **250** °C
